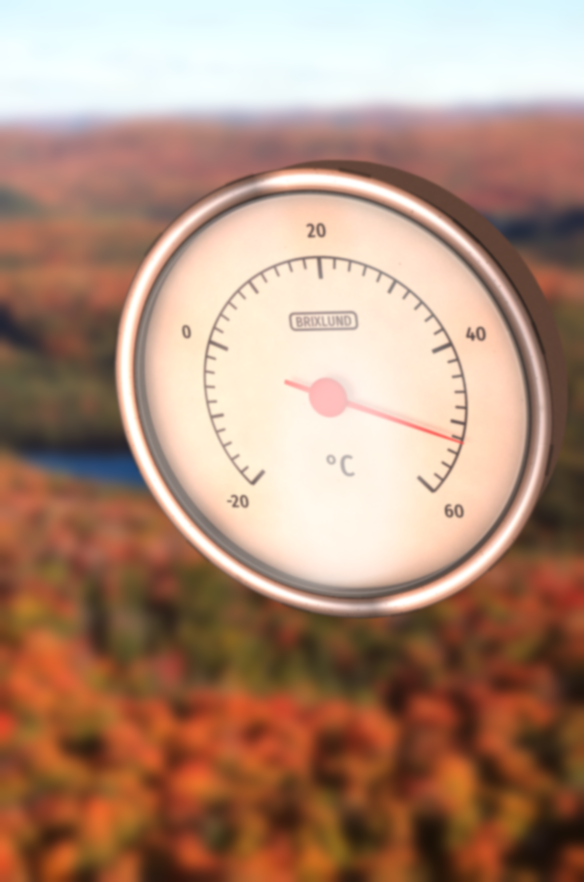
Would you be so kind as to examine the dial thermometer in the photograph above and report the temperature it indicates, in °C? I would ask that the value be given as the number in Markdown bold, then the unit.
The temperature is **52** °C
